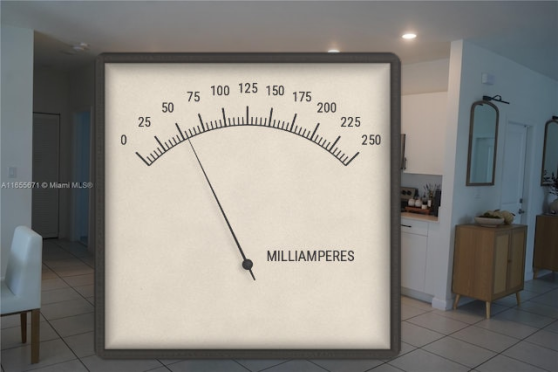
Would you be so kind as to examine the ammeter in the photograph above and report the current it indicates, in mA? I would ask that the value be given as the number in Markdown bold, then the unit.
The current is **55** mA
